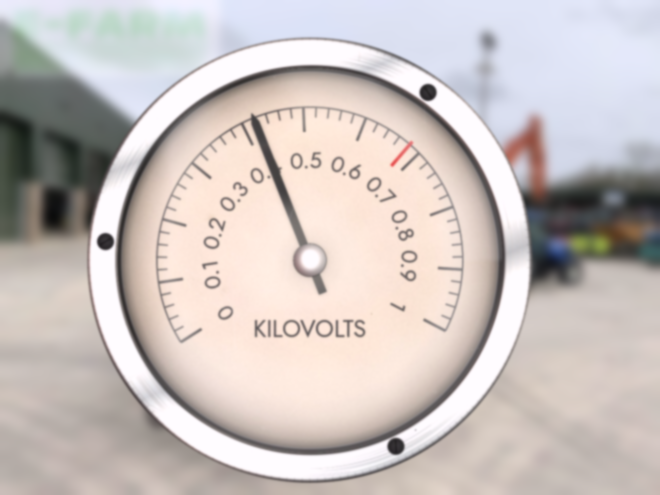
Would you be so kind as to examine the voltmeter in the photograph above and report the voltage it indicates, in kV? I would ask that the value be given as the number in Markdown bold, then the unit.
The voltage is **0.42** kV
